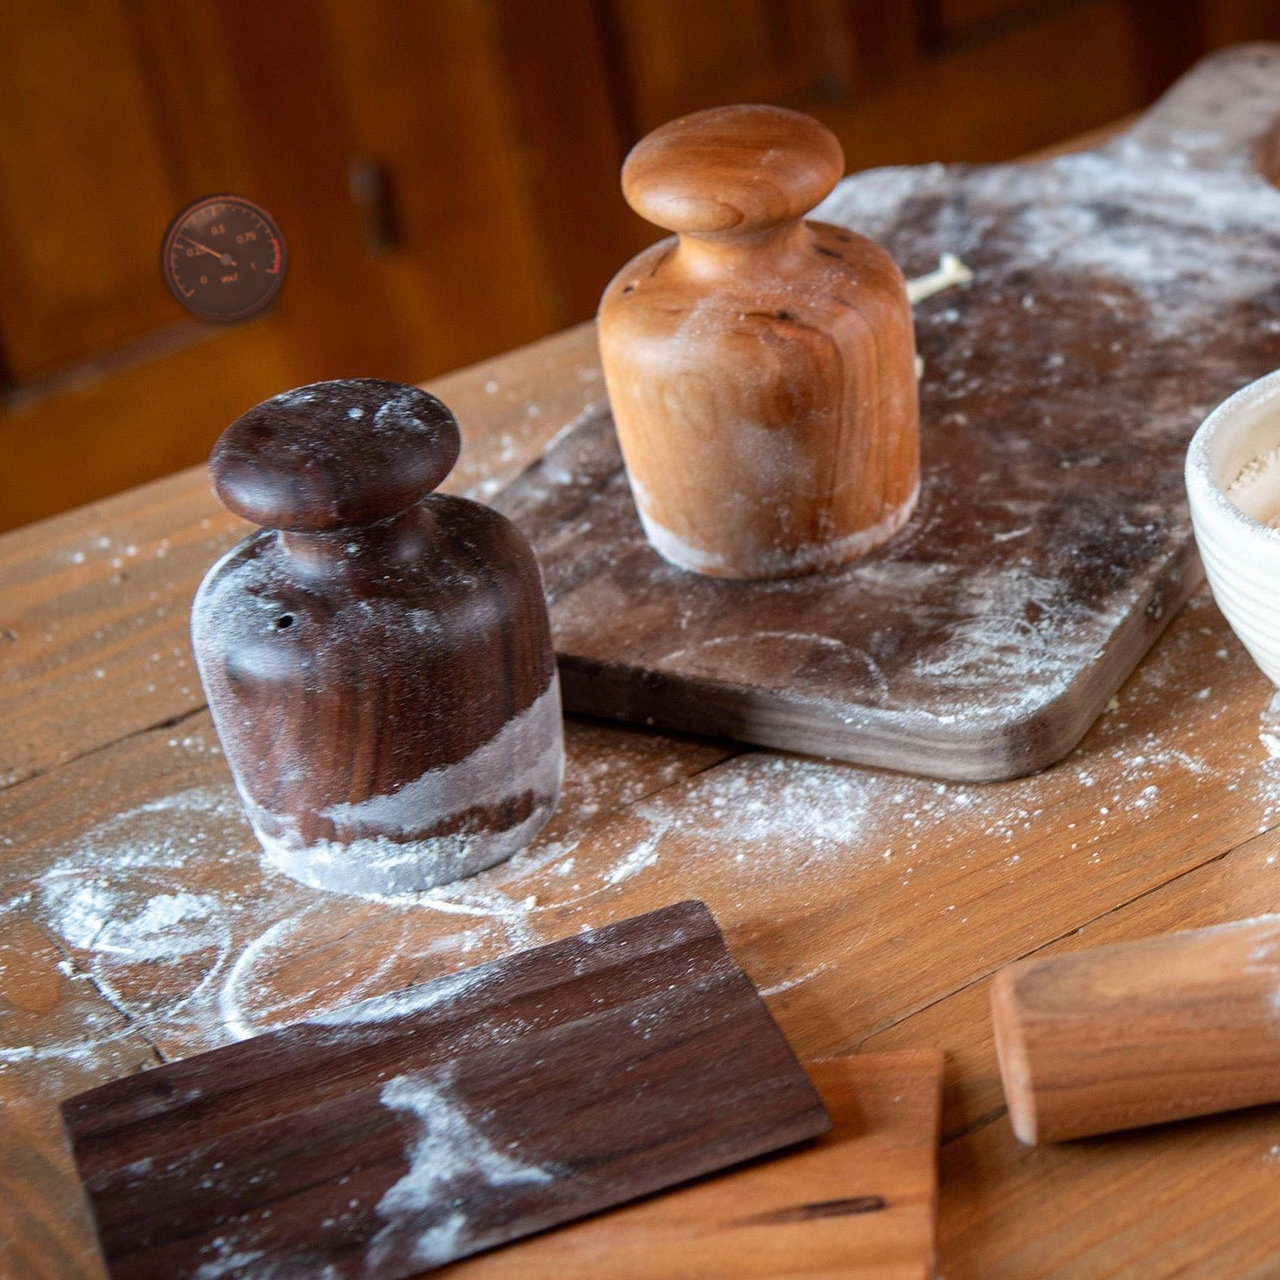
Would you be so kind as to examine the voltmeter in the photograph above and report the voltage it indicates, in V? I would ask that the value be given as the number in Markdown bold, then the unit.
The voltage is **0.3** V
